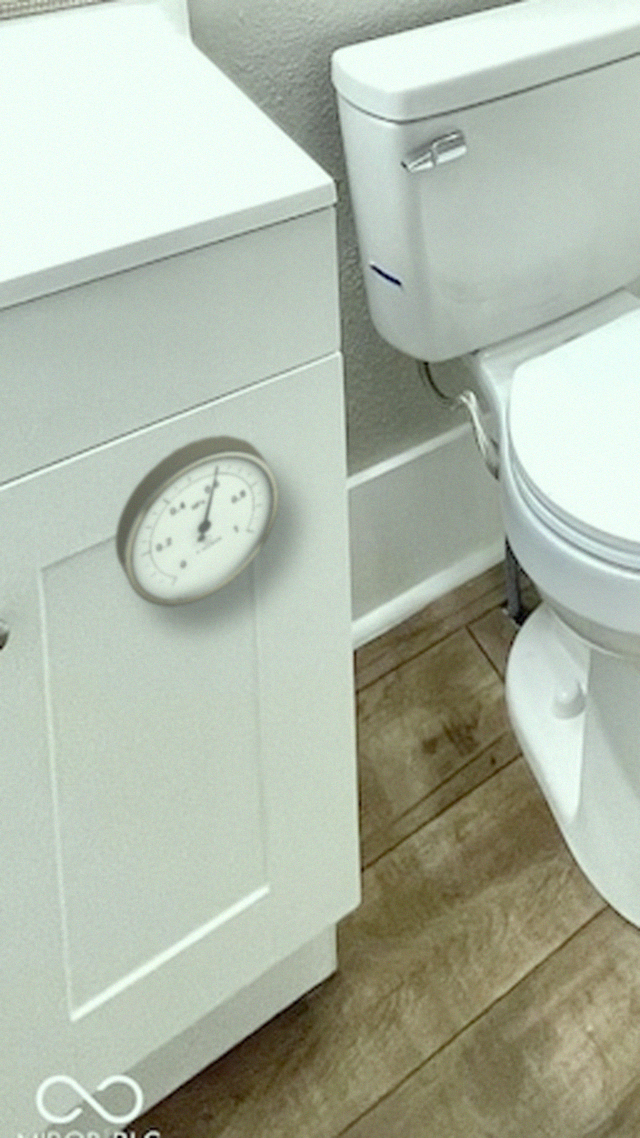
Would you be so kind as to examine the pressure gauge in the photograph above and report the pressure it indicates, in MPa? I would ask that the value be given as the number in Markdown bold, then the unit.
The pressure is **0.6** MPa
